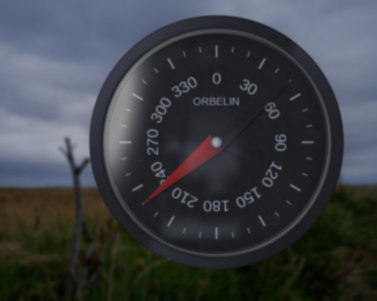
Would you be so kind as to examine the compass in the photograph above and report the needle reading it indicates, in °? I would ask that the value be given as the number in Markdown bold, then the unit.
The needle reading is **230** °
